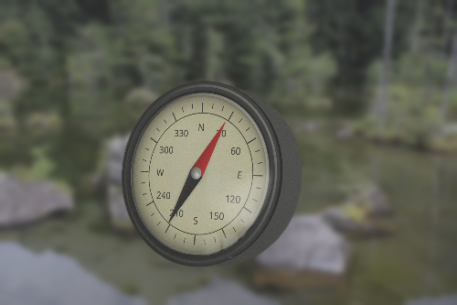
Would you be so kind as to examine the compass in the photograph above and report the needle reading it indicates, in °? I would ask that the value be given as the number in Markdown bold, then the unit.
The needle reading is **30** °
